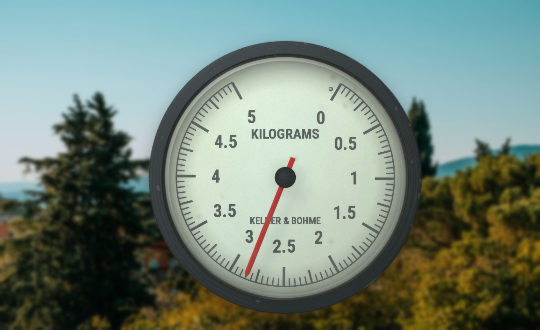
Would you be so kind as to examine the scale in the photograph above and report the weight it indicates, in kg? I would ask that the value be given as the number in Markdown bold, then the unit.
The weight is **2.85** kg
